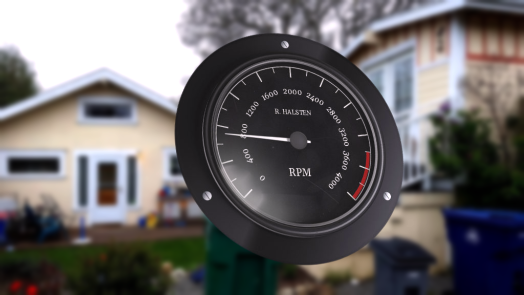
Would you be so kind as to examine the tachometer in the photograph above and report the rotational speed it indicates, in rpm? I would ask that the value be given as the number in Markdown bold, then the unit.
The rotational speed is **700** rpm
